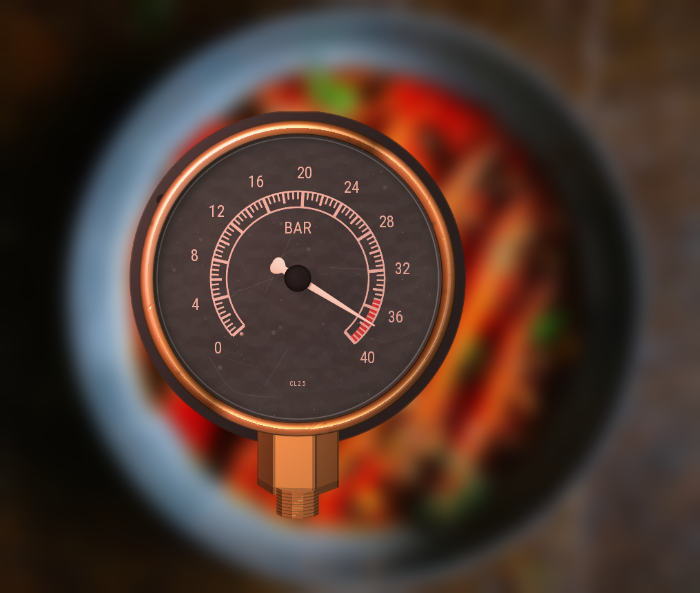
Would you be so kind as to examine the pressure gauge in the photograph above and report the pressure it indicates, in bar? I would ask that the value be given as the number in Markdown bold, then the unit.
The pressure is **37.5** bar
